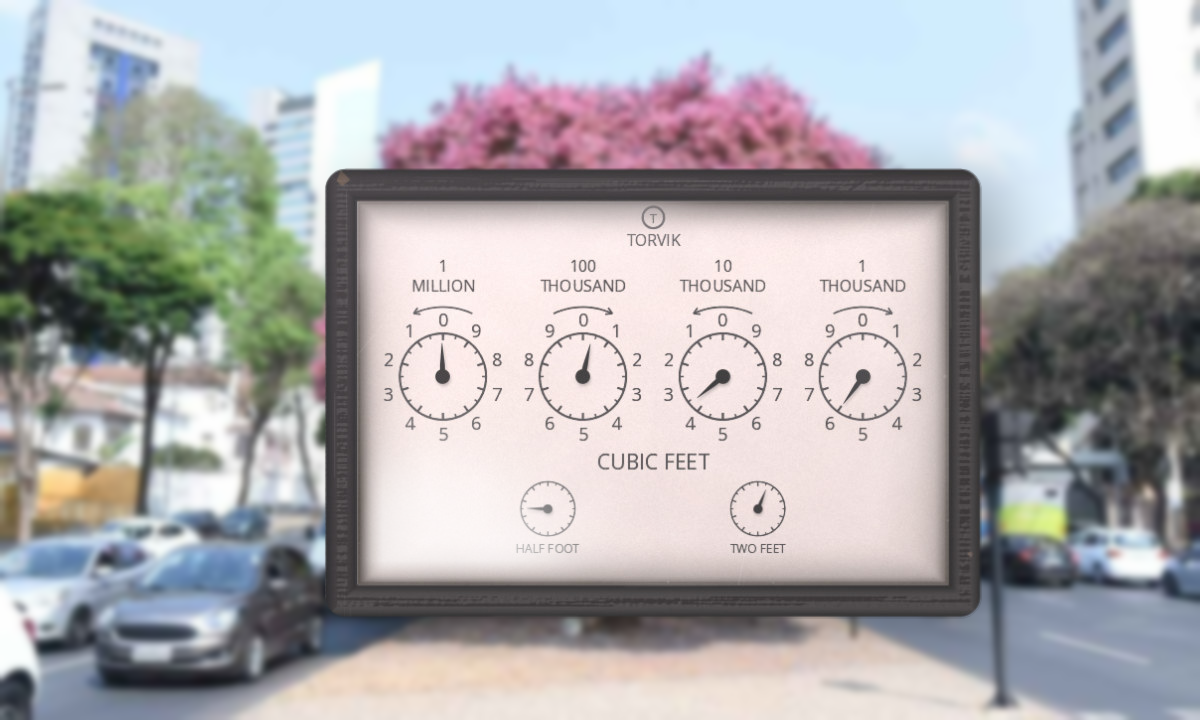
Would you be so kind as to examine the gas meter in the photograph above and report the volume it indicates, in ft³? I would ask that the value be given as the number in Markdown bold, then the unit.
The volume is **3600** ft³
